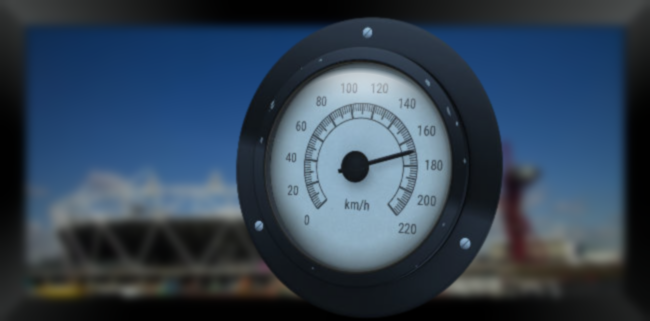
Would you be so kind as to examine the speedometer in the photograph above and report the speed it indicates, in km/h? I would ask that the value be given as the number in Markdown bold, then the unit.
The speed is **170** km/h
